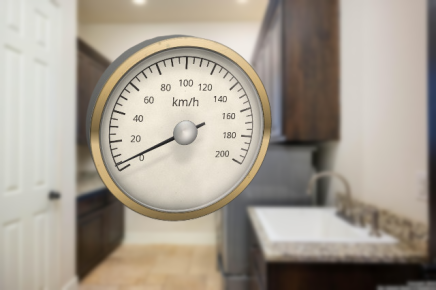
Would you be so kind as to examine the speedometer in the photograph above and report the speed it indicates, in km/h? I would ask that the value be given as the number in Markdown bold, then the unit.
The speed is **5** km/h
